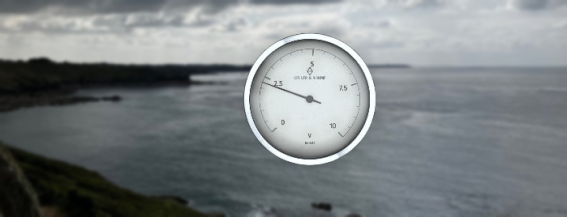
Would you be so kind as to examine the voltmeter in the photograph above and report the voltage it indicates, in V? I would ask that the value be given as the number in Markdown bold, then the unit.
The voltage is **2.25** V
